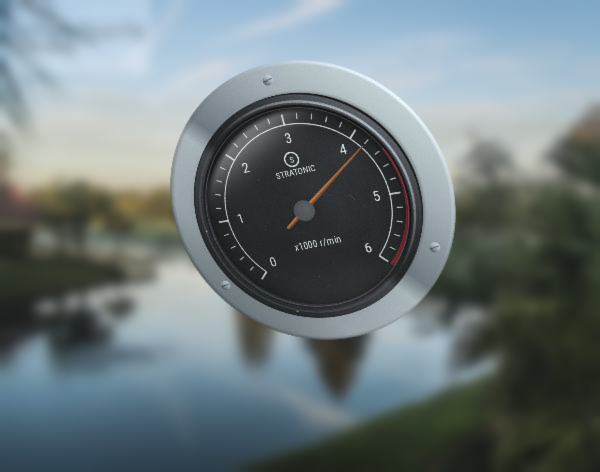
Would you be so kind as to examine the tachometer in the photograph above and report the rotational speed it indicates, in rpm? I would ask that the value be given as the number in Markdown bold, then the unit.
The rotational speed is **4200** rpm
